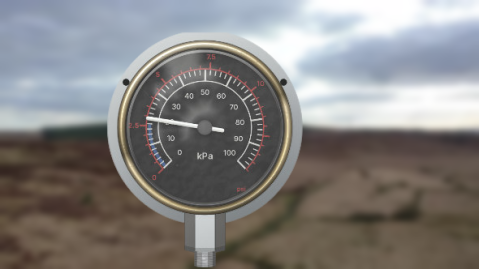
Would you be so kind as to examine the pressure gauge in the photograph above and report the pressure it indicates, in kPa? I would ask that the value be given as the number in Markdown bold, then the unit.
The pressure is **20** kPa
